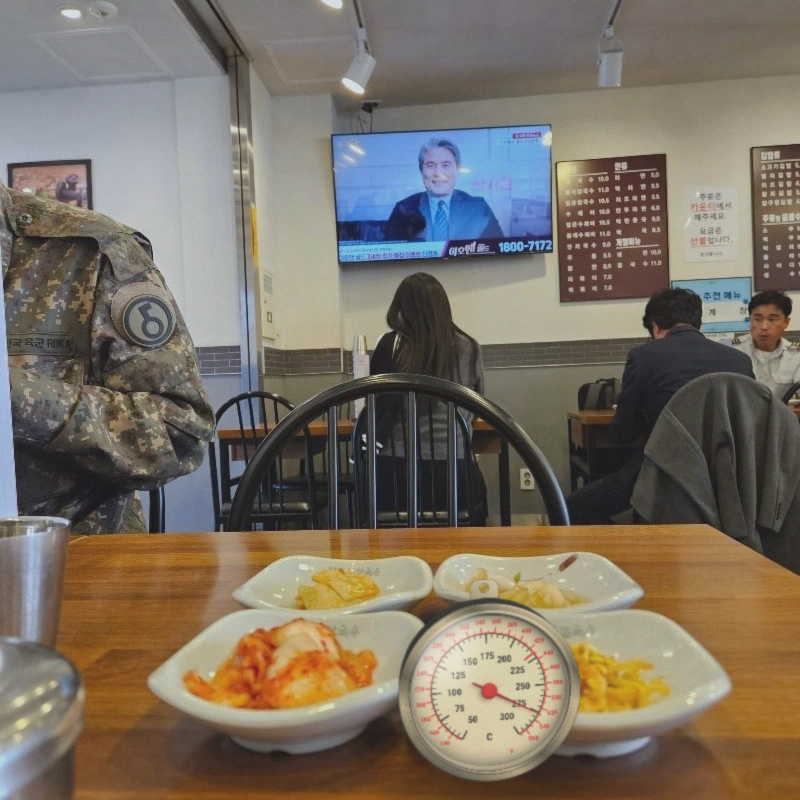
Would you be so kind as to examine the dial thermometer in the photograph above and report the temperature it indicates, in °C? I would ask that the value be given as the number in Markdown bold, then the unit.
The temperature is **275** °C
